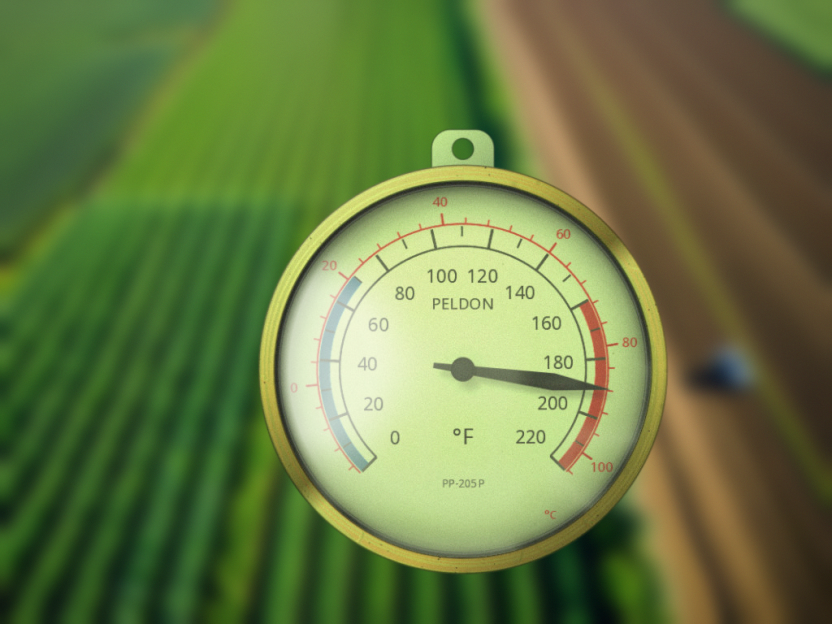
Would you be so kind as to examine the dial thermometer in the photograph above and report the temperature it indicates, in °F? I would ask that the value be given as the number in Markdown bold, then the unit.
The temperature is **190** °F
